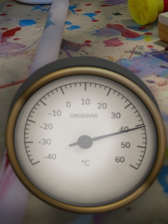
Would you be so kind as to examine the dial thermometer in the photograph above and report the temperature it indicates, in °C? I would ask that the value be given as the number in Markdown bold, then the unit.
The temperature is **40** °C
